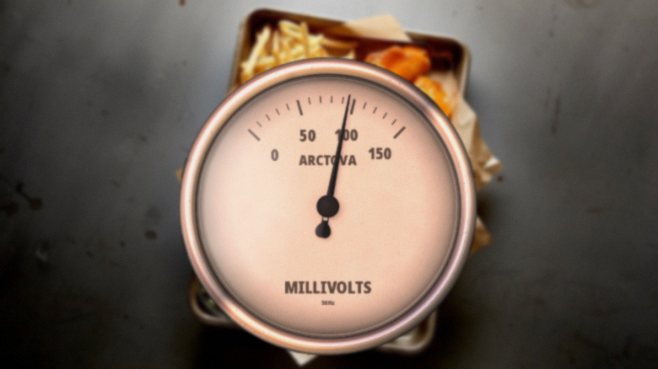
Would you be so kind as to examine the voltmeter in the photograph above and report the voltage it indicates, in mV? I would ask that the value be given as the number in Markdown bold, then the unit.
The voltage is **95** mV
